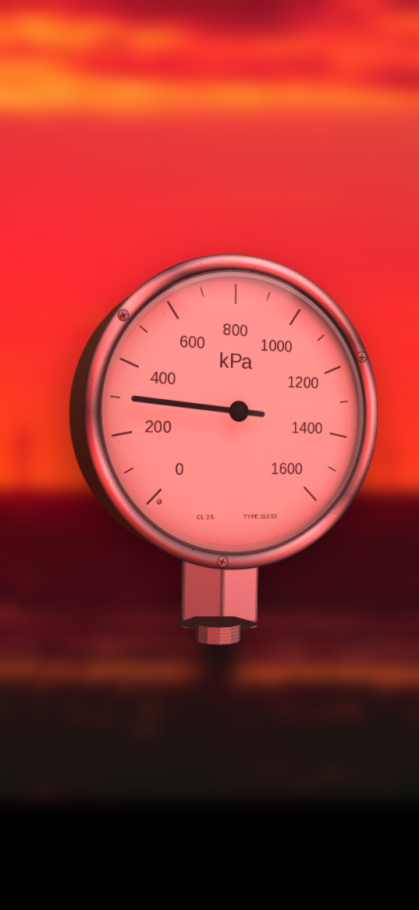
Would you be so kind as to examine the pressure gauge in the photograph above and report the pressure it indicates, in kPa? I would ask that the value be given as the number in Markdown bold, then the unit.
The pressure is **300** kPa
